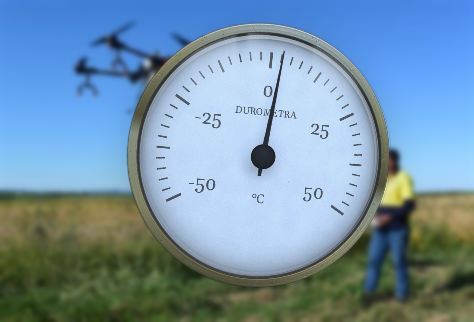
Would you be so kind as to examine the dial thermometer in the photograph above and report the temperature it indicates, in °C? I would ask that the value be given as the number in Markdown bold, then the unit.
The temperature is **2.5** °C
